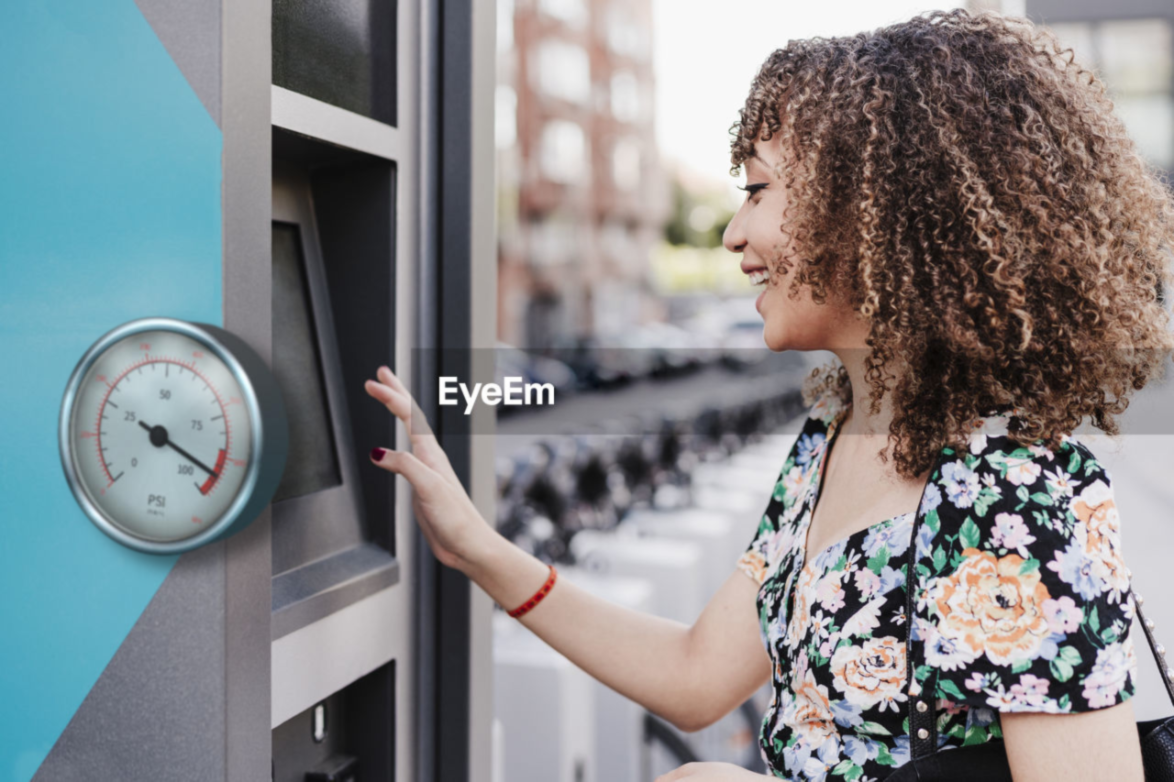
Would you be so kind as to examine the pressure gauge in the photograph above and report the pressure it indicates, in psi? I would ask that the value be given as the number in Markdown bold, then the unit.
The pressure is **92.5** psi
